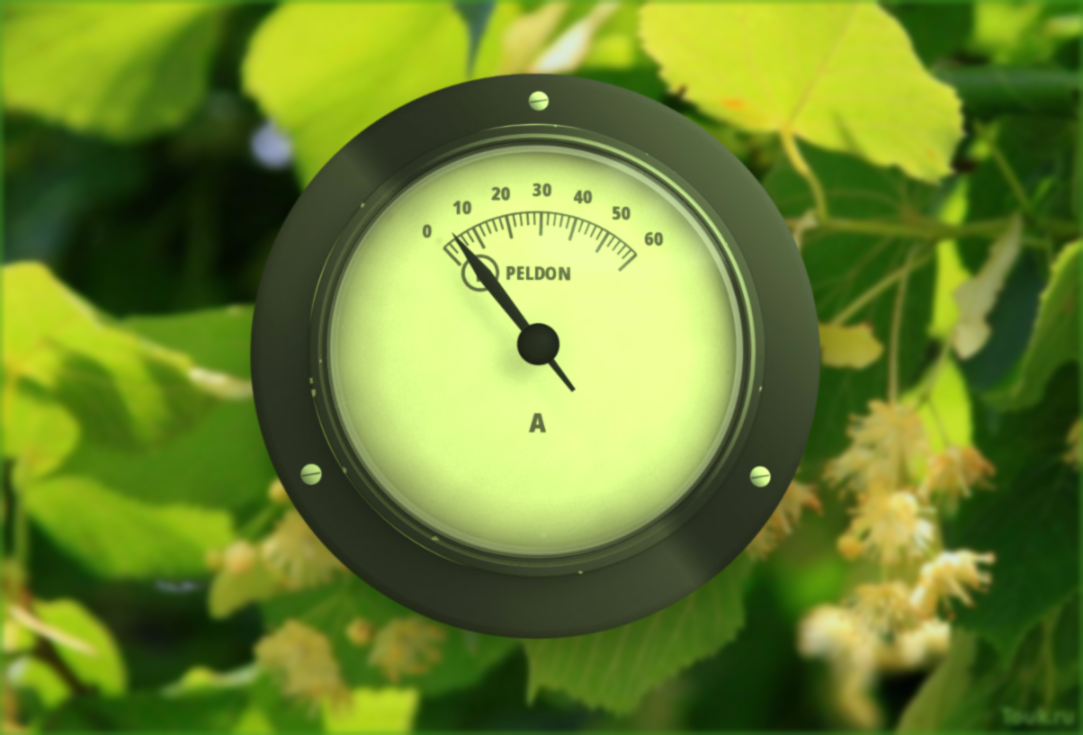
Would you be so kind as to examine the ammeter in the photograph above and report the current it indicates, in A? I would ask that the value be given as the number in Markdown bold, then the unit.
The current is **4** A
